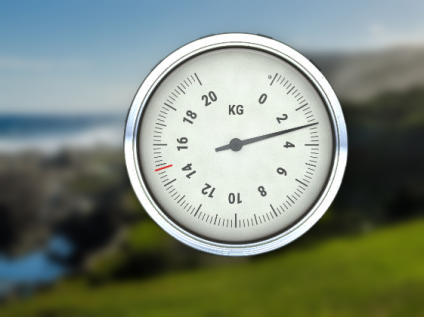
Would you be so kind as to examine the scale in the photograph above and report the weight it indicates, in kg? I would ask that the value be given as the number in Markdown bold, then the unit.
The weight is **3** kg
